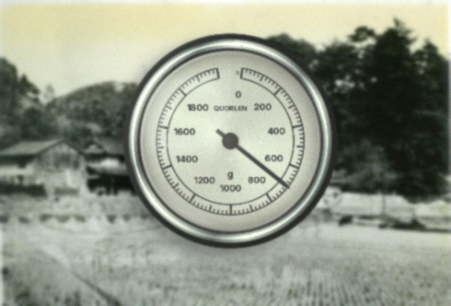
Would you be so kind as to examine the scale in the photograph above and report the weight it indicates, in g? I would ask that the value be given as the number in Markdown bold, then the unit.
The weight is **700** g
